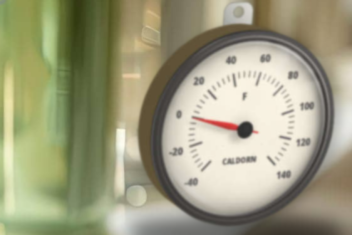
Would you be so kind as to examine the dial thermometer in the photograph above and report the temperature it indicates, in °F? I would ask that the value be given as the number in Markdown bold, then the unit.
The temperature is **0** °F
